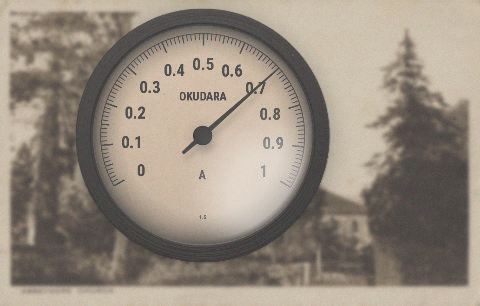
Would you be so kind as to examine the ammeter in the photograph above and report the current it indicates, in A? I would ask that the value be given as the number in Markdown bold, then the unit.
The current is **0.7** A
